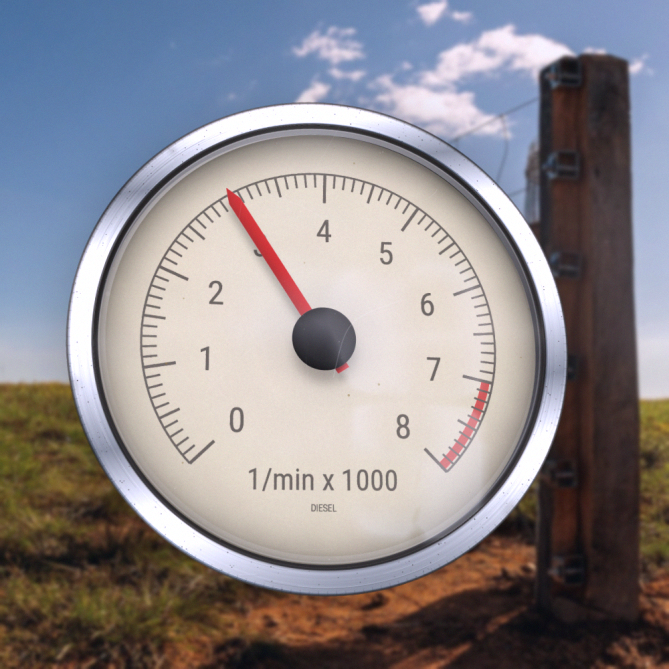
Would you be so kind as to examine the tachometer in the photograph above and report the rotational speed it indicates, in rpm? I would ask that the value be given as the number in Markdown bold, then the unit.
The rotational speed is **3000** rpm
